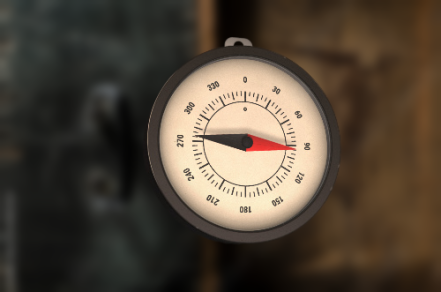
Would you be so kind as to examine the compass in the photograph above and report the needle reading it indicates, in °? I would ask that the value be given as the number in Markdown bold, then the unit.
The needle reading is **95** °
